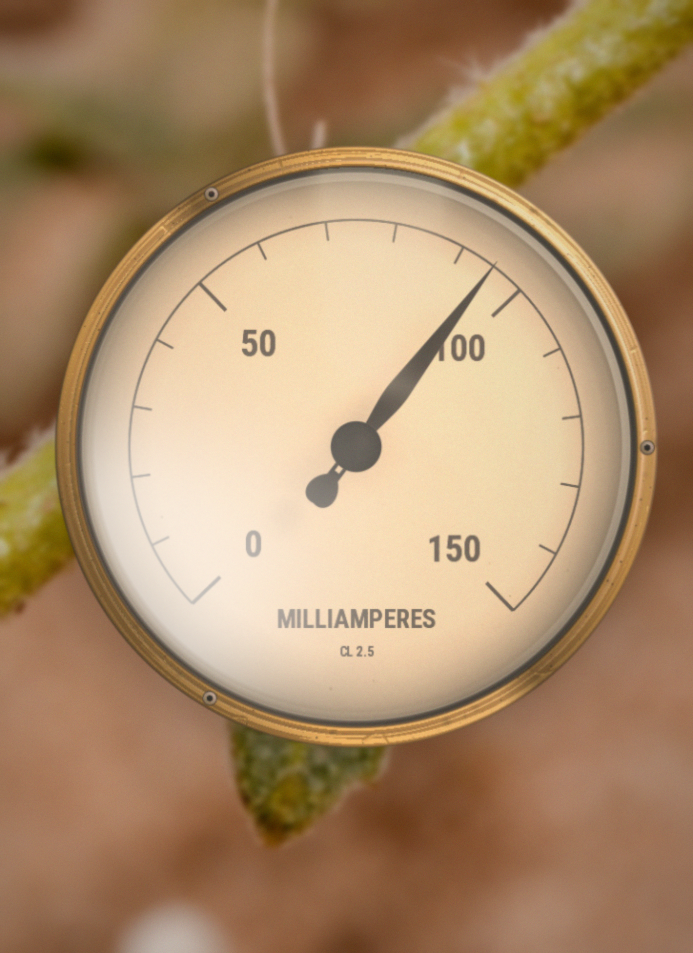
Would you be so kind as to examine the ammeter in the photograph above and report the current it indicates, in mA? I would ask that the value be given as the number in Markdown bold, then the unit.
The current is **95** mA
